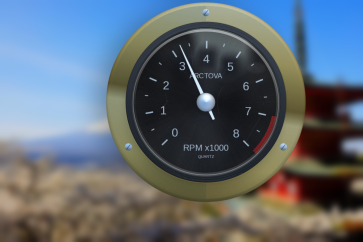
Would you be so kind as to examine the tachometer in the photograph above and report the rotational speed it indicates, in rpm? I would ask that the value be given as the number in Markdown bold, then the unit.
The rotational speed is **3250** rpm
